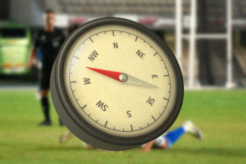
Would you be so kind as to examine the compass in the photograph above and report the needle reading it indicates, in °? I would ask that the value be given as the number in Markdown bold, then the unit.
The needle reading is **290** °
